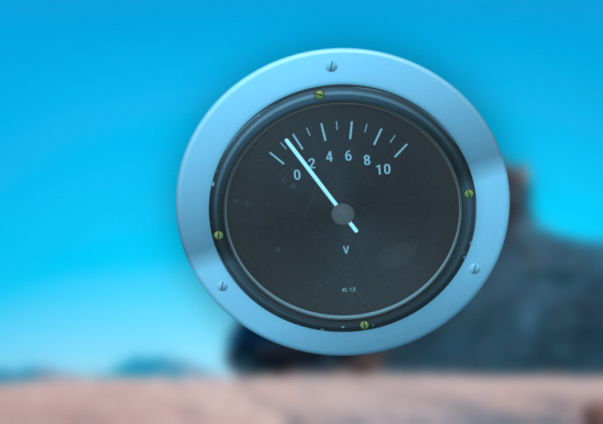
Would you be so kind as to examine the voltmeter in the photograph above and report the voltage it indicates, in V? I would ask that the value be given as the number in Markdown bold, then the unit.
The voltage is **1.5** V
